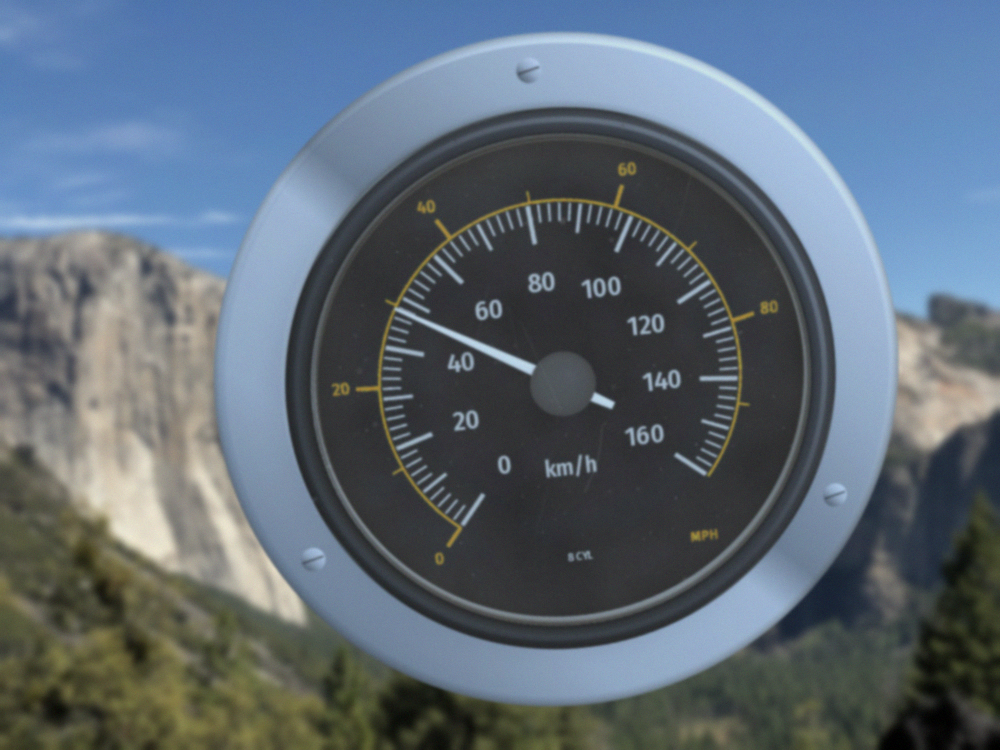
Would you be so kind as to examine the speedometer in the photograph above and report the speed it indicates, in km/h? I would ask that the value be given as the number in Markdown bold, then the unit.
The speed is **48** km/h
